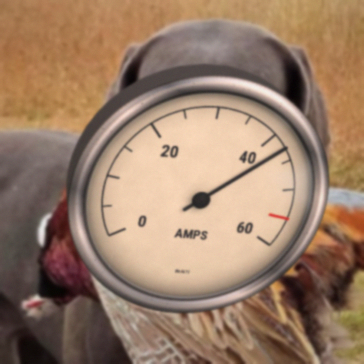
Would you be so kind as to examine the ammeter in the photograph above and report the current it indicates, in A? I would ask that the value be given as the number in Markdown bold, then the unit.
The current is **42.5** A
